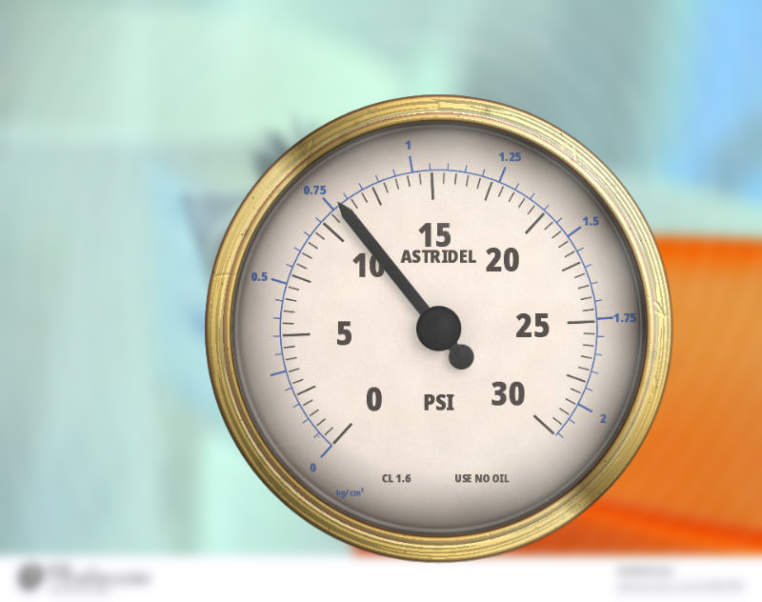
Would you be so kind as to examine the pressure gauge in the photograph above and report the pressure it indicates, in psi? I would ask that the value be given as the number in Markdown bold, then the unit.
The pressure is **11** psi
